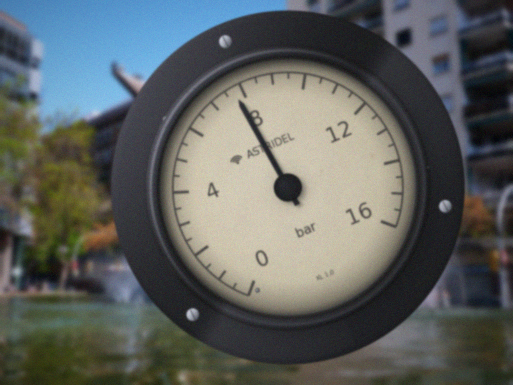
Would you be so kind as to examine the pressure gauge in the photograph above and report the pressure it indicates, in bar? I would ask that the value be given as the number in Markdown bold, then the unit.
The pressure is **7.75** bar
